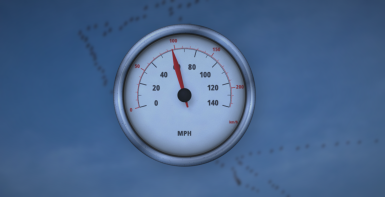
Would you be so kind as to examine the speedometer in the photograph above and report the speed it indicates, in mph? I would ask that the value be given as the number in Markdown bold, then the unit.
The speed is **60** mph
